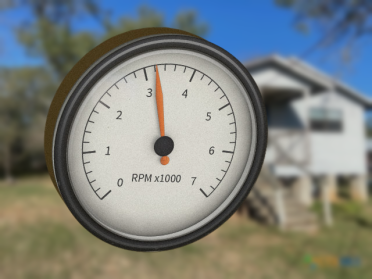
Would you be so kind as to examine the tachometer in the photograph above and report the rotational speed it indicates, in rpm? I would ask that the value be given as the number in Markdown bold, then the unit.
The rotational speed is **3200** rpm
